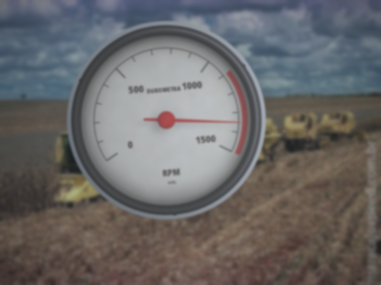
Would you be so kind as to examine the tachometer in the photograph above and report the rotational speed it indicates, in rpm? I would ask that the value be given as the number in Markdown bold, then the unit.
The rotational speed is **1350** rpm
